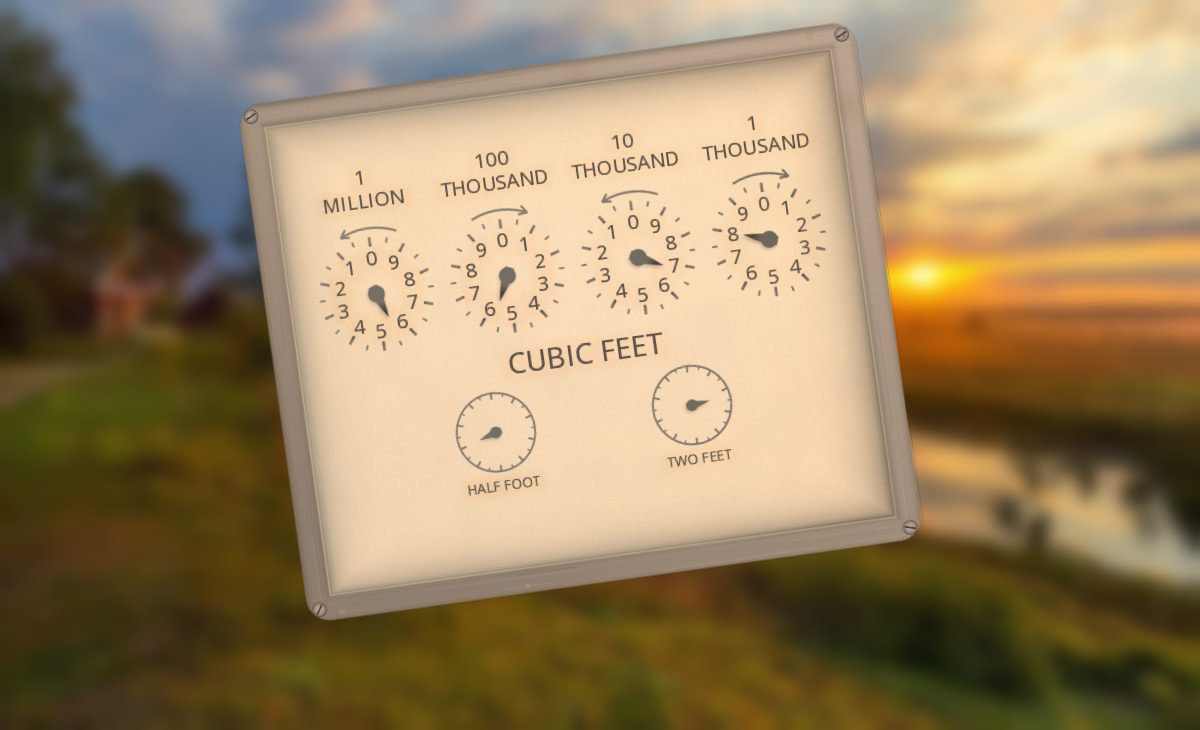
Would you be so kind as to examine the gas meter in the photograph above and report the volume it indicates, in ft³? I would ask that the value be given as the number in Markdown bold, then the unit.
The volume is **556800** ft³
